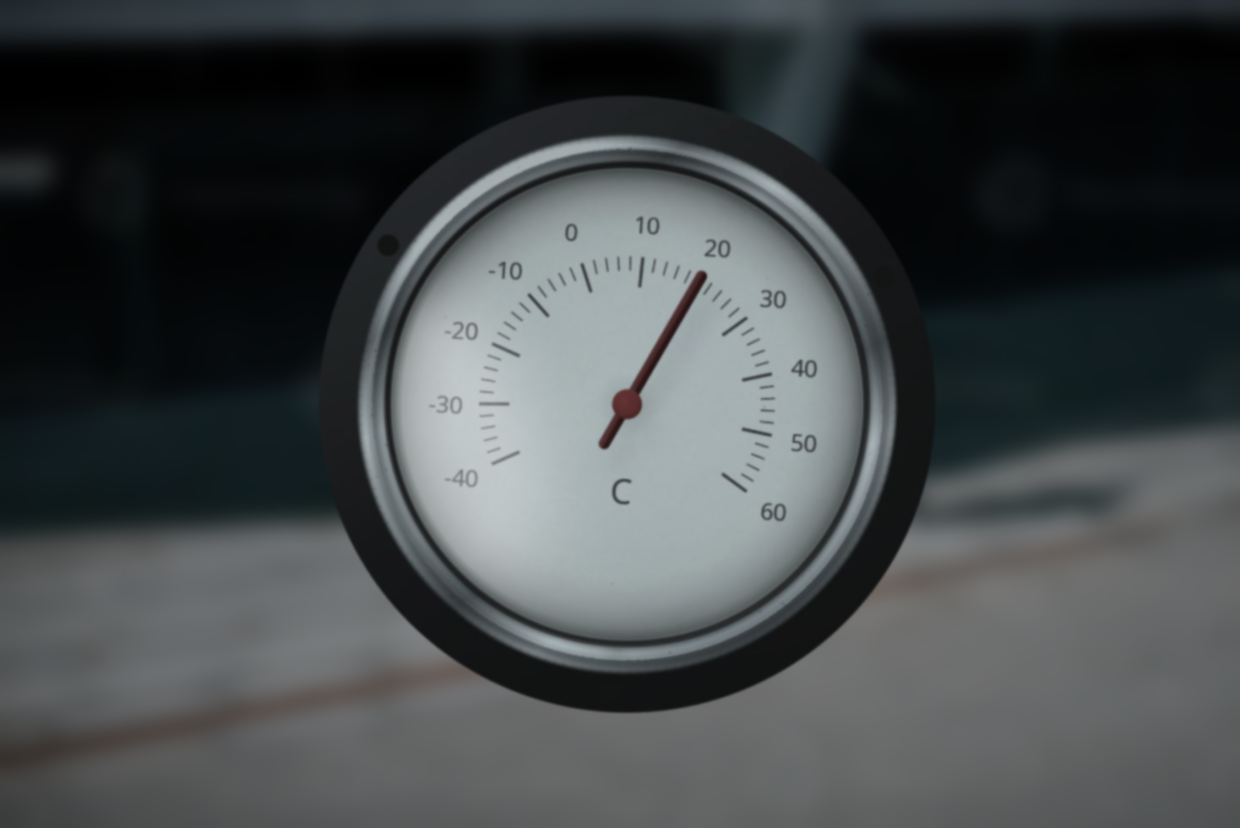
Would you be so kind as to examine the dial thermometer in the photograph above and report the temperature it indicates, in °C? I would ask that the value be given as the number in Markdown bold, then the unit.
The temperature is **20** °C
